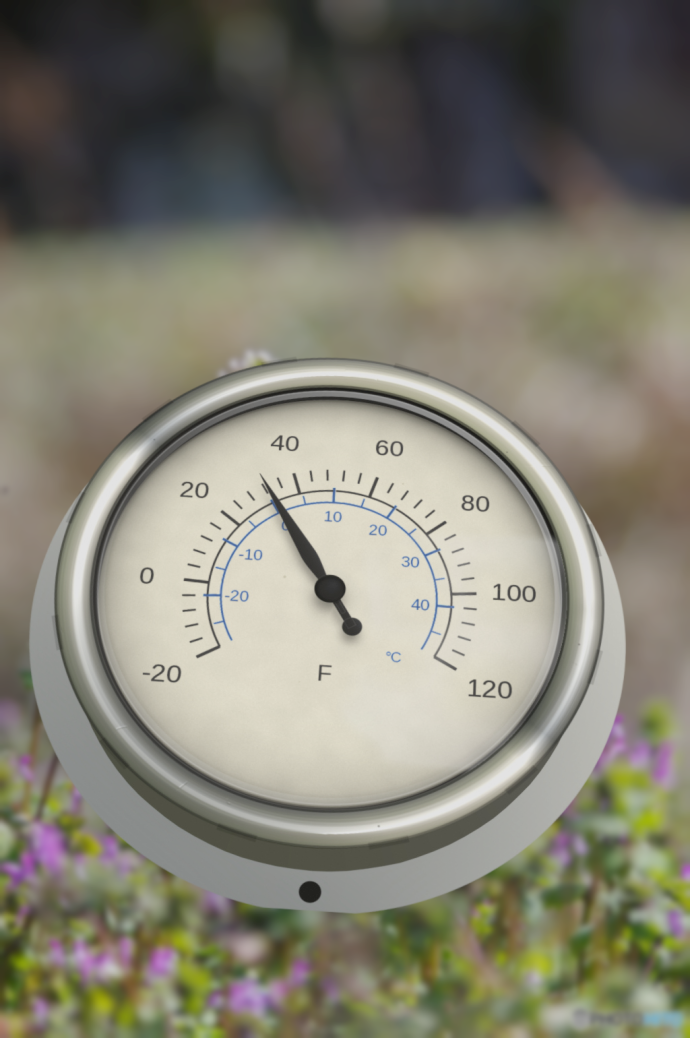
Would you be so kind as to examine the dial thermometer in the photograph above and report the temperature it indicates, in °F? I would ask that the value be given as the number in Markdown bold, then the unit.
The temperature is **32** °F
